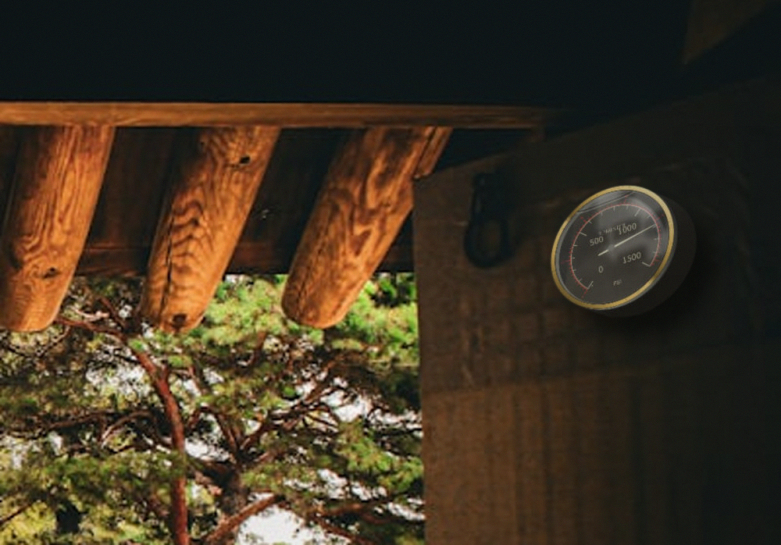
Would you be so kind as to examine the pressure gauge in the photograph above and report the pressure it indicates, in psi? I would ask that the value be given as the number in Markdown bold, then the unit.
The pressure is **1200** psi
